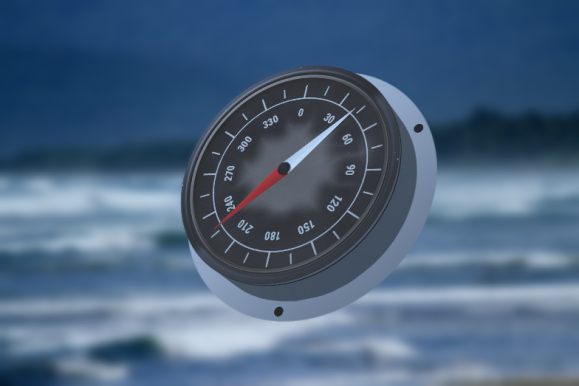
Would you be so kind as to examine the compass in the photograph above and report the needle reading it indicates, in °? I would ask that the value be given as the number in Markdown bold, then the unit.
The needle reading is **225** °
